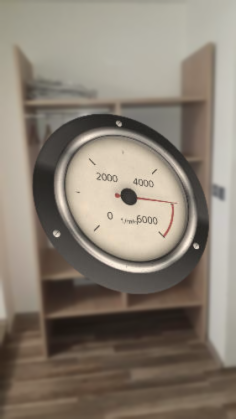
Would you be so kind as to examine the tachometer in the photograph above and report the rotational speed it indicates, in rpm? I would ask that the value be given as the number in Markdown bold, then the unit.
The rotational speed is **5000** rpm
